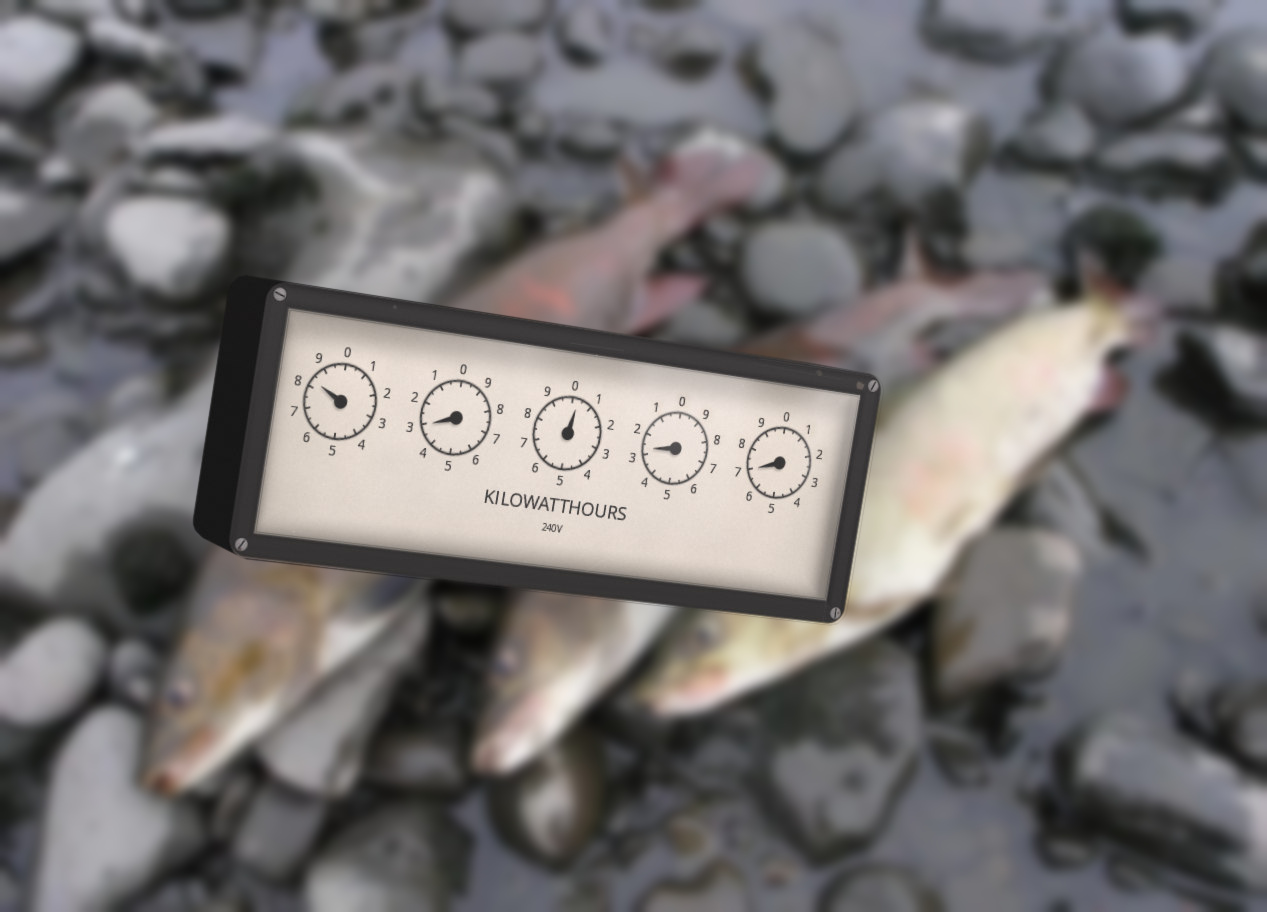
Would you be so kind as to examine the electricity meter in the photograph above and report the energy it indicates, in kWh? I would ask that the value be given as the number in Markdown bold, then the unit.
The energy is **83027** kWh
